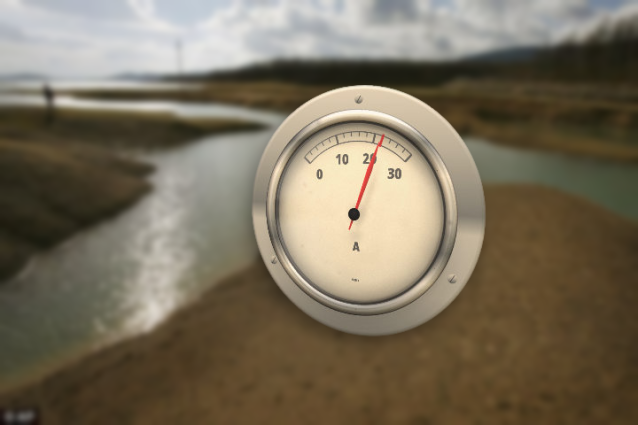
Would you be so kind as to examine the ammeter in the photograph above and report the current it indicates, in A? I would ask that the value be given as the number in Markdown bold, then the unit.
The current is **22** A
